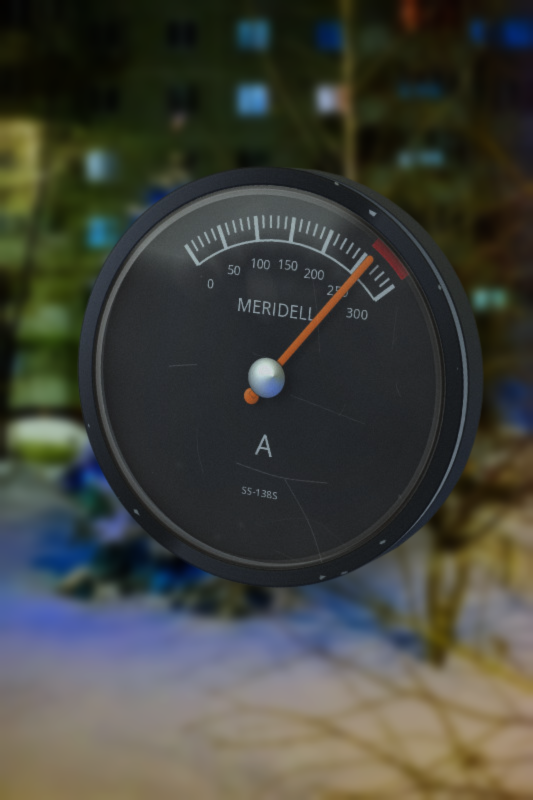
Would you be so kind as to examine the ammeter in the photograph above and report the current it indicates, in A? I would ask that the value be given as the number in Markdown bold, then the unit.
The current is **260** A
